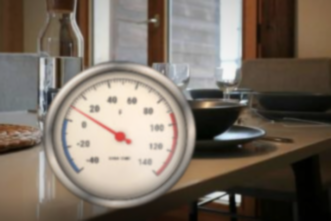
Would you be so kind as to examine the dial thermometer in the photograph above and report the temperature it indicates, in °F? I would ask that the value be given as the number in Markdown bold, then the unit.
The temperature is **10** °F
